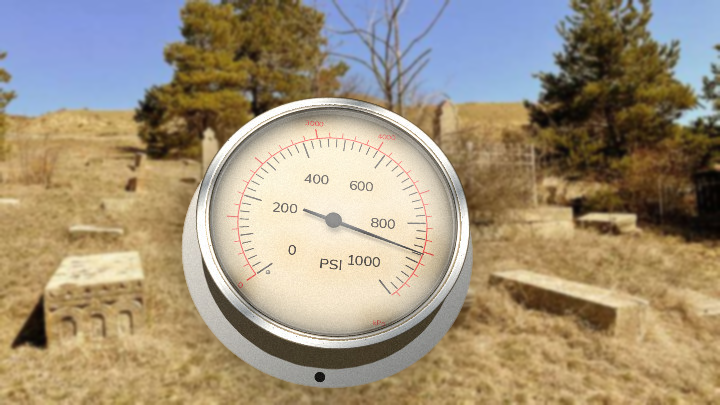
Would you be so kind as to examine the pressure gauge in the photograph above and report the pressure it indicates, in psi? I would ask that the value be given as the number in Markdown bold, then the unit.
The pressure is **880** psi
